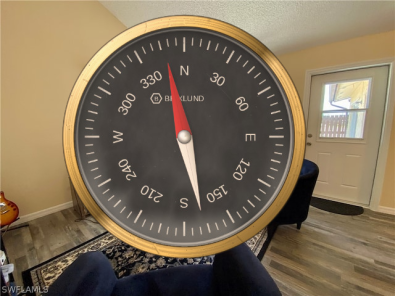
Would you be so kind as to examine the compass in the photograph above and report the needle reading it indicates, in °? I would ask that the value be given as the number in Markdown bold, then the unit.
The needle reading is **347.5** °
